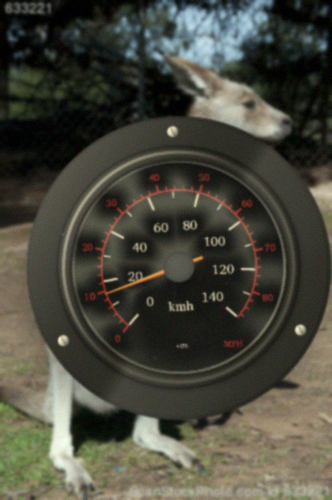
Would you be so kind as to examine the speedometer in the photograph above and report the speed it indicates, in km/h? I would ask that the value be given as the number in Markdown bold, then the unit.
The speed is **15** km/h
